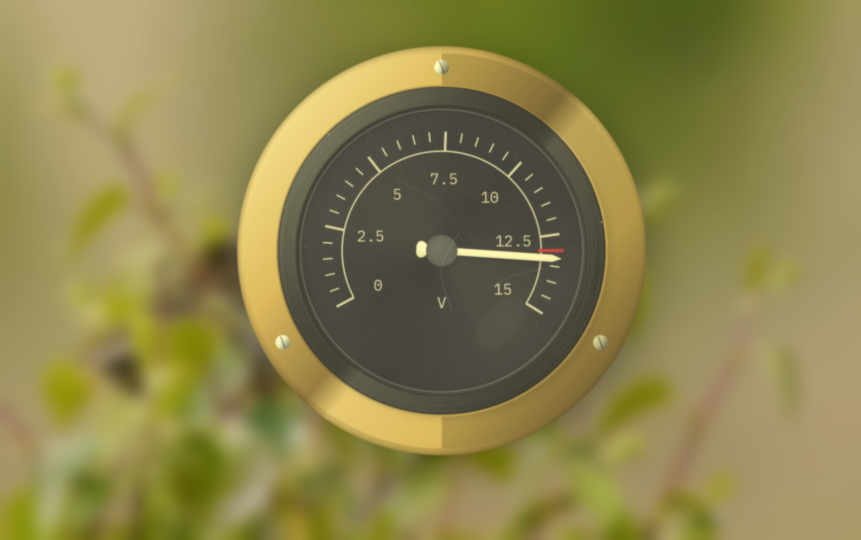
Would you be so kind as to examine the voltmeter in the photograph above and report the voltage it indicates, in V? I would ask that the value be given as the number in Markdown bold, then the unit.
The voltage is **13.25** V
